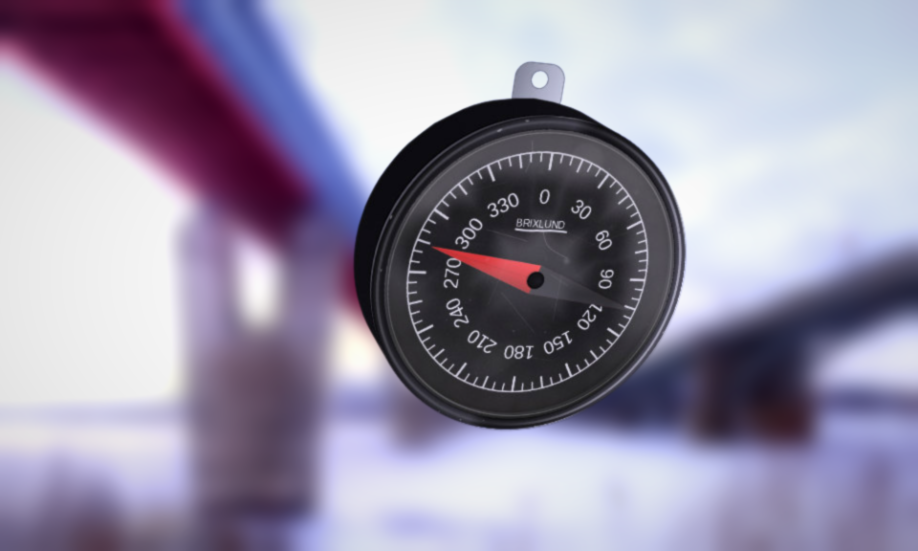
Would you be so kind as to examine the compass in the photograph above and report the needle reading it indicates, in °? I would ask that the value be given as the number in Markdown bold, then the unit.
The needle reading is **285** °
